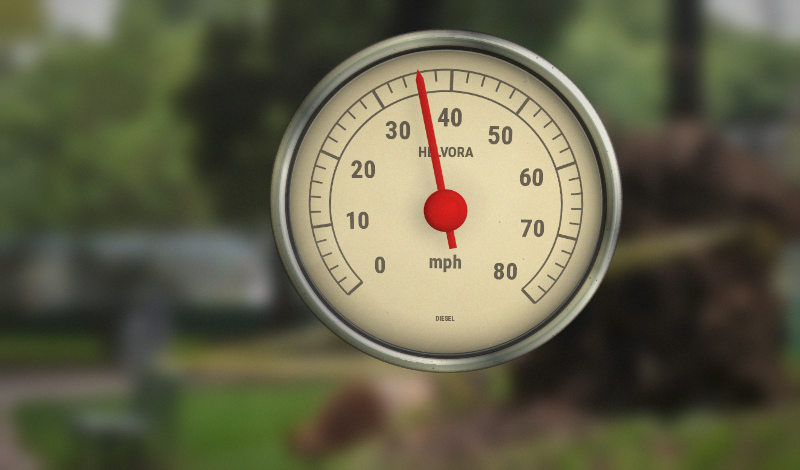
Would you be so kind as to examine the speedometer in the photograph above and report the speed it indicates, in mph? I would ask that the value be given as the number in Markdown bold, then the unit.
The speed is **36** mph
